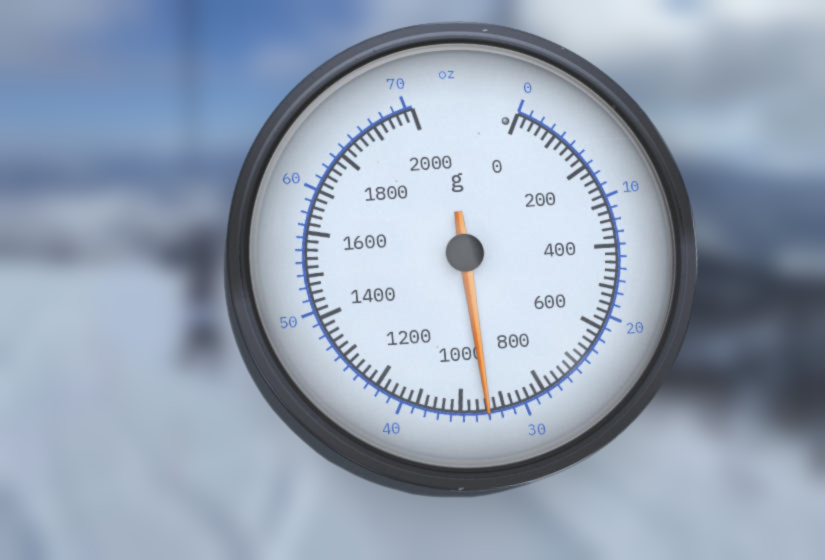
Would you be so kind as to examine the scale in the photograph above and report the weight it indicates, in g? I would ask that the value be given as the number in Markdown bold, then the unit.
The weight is **940** g
